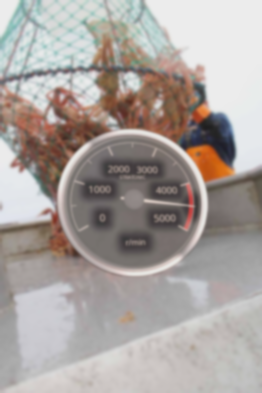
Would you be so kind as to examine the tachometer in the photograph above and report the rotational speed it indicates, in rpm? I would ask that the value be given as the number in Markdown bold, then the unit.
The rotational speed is **4500** rpm
